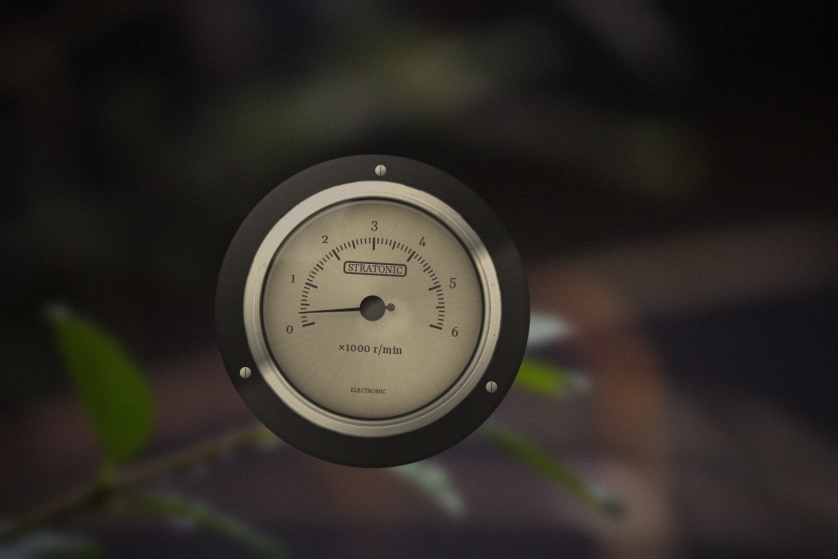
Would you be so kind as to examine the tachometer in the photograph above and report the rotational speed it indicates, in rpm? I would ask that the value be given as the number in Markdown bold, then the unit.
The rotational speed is **300** rpm
